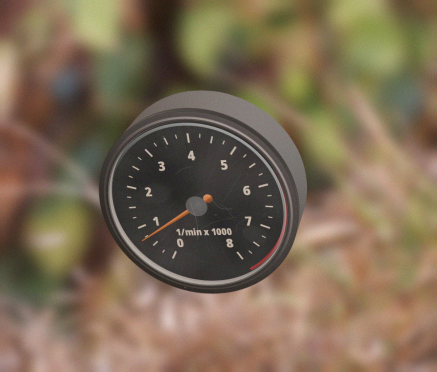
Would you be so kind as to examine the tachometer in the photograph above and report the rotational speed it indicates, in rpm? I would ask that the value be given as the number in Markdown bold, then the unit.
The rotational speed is **750** rpm
